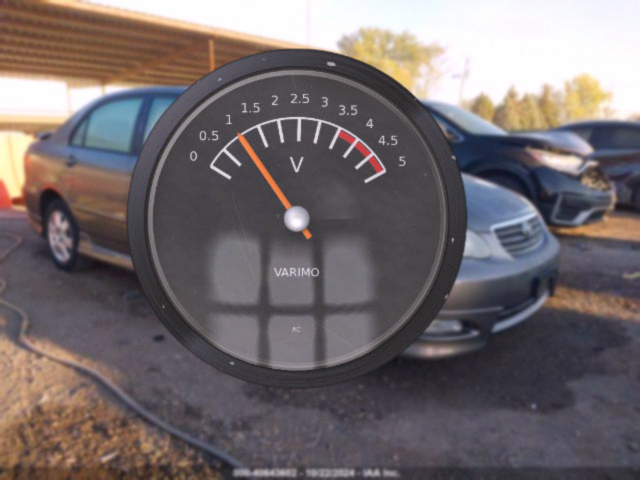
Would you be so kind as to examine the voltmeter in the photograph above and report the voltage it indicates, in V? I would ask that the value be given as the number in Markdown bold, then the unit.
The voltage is **1** V
